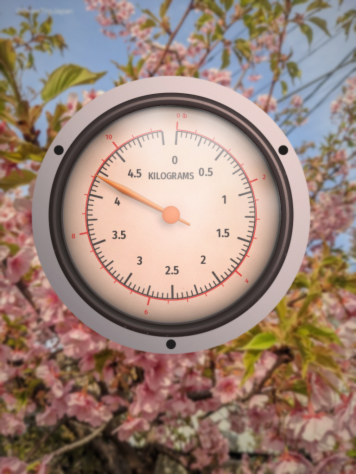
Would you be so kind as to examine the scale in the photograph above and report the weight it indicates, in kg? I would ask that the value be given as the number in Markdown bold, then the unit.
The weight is **4.2** kg
